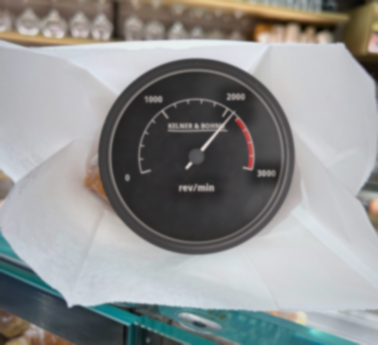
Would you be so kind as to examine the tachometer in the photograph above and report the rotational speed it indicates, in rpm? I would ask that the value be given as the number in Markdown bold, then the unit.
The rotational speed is **2100** rpm
